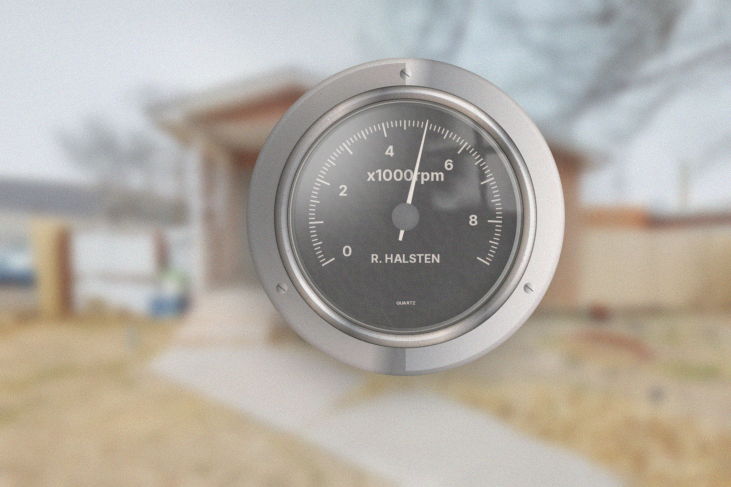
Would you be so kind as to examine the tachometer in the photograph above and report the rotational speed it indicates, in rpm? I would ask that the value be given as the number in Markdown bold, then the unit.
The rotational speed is **5000** rpm
